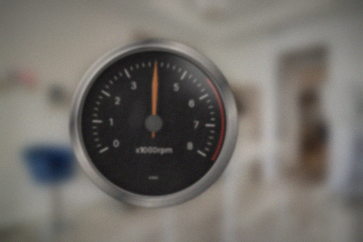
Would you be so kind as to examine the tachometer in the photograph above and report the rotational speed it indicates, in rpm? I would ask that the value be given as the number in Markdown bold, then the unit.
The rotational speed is **4000** rpm
